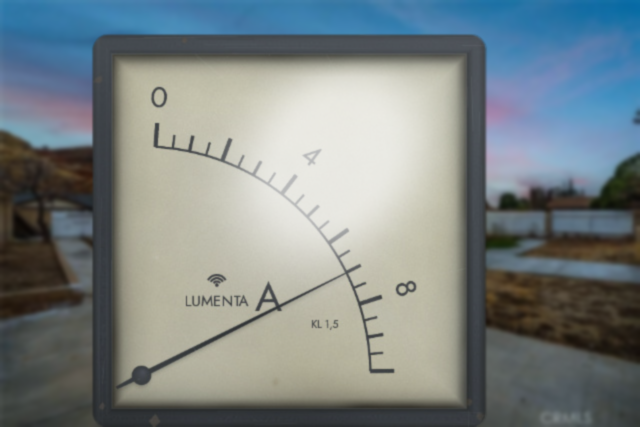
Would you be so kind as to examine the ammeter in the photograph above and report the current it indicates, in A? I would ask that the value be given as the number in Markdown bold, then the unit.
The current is **7** A
